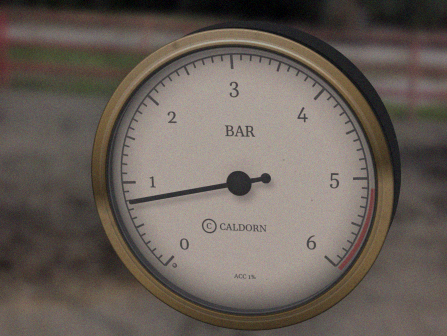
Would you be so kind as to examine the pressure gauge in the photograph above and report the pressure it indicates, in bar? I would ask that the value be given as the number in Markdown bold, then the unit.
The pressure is **0.8** bar
